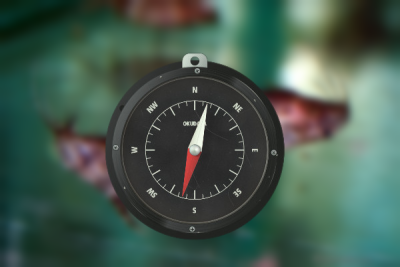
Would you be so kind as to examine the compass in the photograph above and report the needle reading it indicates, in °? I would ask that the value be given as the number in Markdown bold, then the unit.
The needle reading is **195** °
